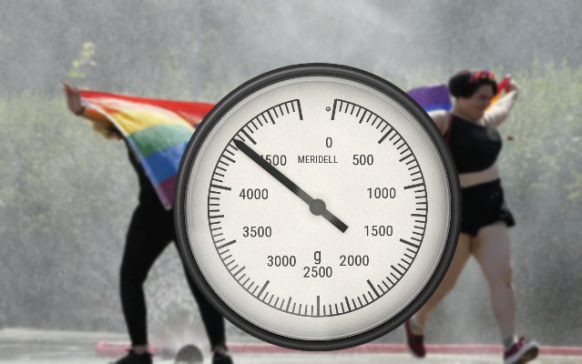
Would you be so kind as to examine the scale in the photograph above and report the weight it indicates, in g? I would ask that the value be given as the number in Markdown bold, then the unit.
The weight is **4400** g
